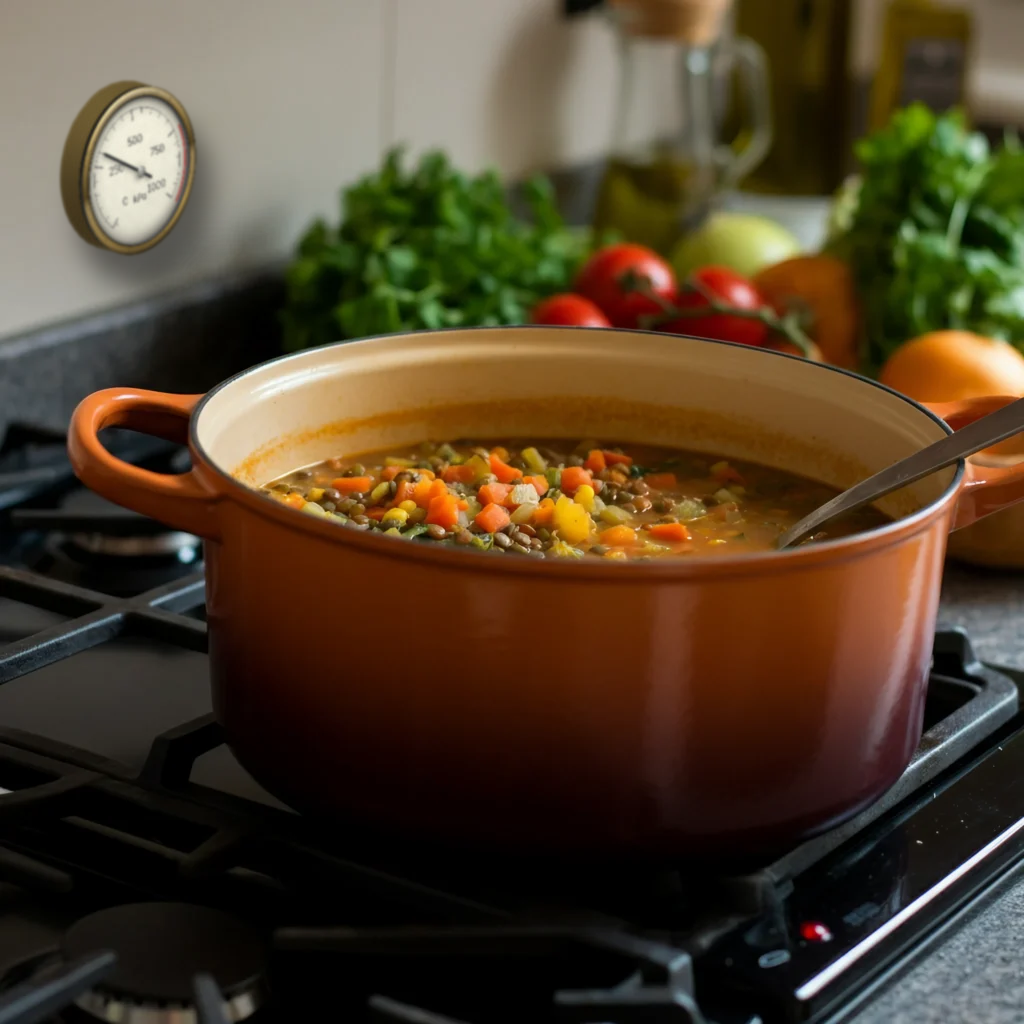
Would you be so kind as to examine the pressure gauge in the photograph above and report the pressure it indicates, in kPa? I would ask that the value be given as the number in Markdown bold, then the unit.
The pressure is **300** kPa
